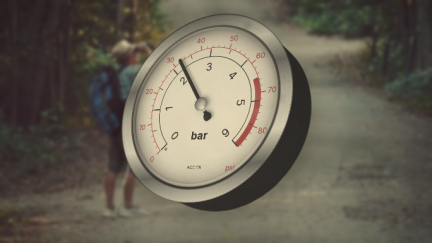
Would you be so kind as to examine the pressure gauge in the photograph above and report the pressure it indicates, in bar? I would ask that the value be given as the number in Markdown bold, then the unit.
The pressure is **2.25** bar
